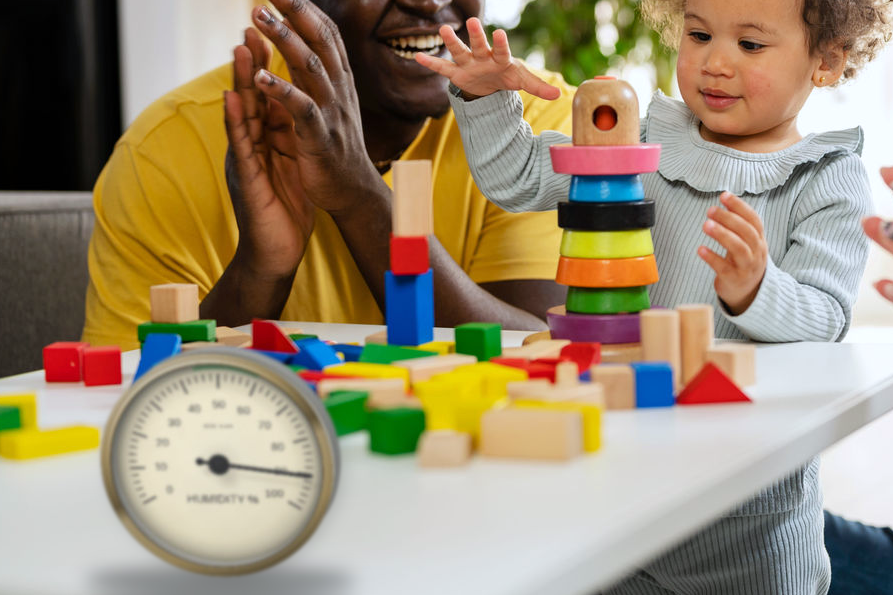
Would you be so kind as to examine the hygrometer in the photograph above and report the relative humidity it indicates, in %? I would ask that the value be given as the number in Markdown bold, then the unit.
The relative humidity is **90** %
